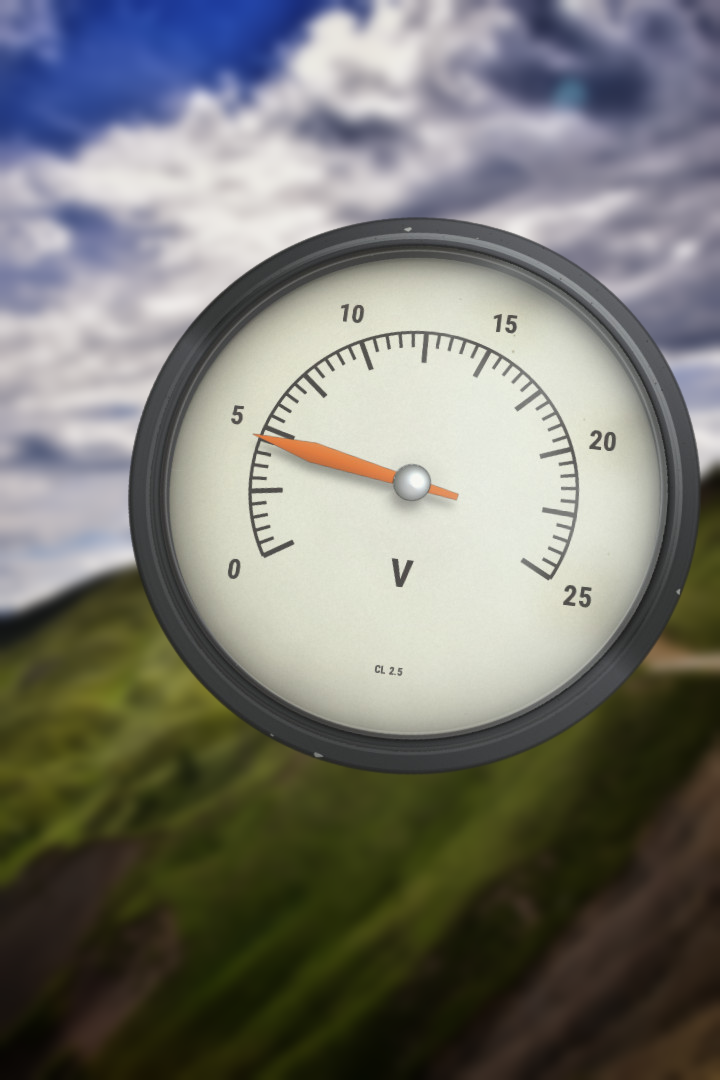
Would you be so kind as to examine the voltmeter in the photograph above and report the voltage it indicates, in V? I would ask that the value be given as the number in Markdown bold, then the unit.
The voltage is **4.5** V
